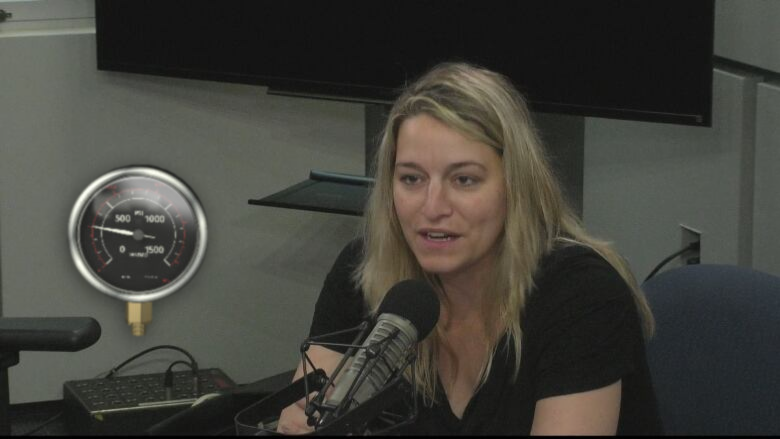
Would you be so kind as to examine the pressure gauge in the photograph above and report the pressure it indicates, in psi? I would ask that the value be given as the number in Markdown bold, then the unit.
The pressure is **300** psi
